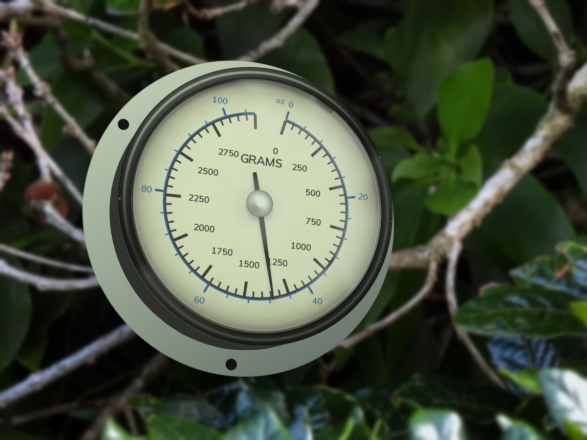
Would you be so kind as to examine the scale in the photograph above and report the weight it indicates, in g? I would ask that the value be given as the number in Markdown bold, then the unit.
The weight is **1350** g
